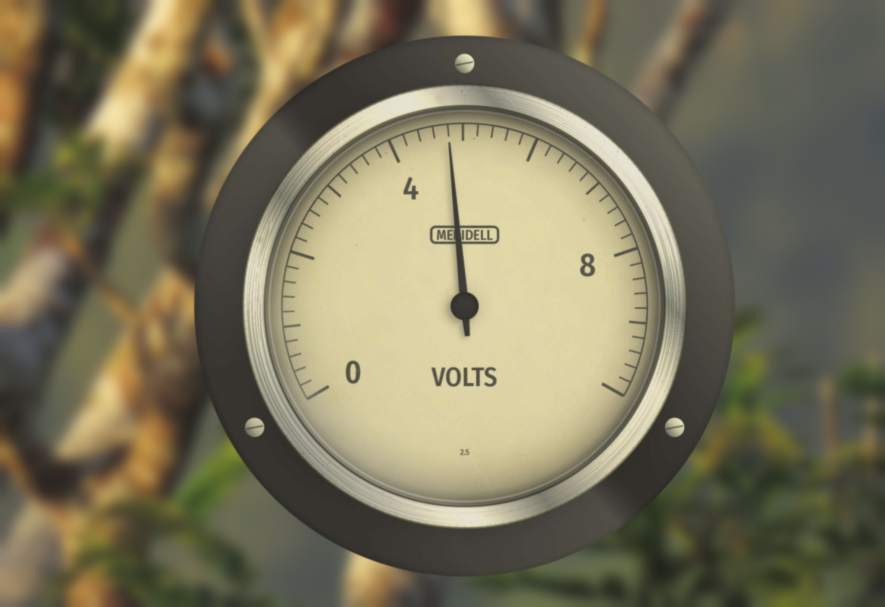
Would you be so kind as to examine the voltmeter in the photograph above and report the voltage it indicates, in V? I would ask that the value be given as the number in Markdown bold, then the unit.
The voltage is **4.8** V
